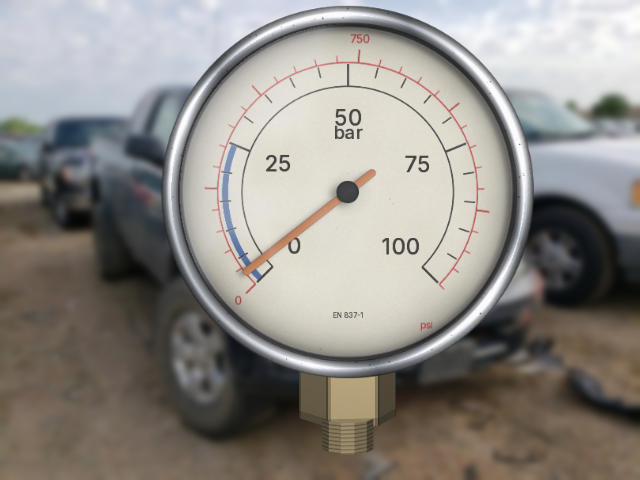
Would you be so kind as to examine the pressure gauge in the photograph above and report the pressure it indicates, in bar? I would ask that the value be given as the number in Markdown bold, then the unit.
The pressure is **2.5** bar
